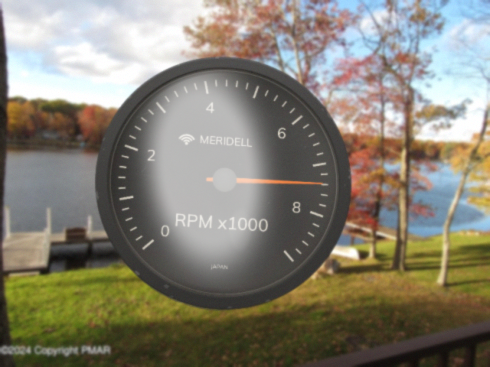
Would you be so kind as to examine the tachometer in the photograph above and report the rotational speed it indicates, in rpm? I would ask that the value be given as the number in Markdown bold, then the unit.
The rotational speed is **7400** rpm
